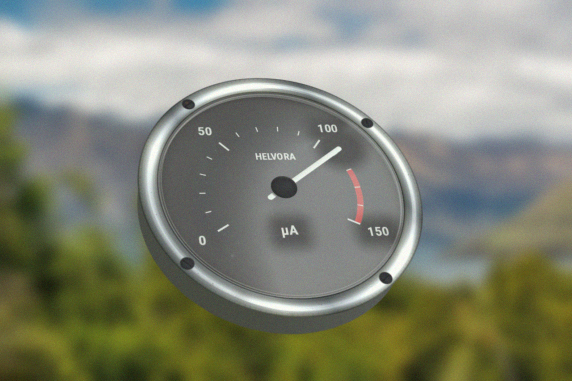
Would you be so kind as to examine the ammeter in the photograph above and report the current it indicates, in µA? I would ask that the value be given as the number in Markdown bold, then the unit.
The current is **110** µA
